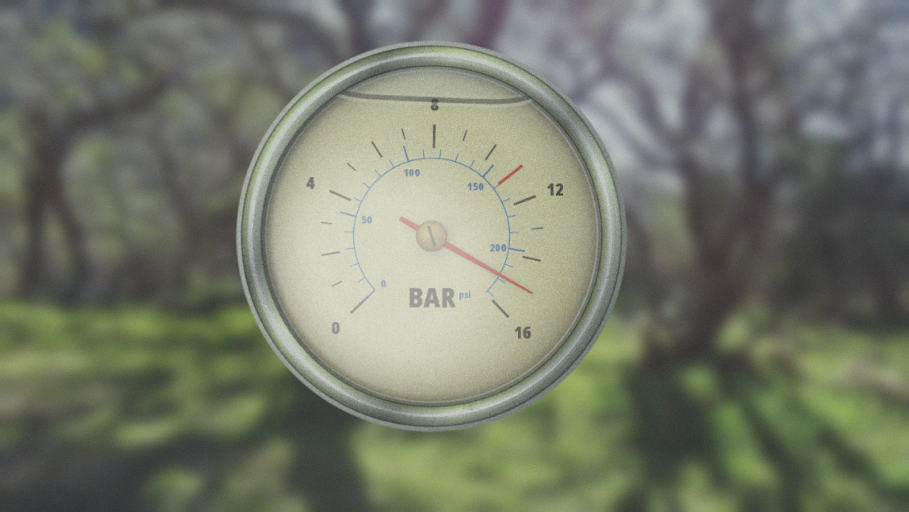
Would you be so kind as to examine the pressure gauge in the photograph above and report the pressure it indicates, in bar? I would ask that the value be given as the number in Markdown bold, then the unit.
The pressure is **15** bar
